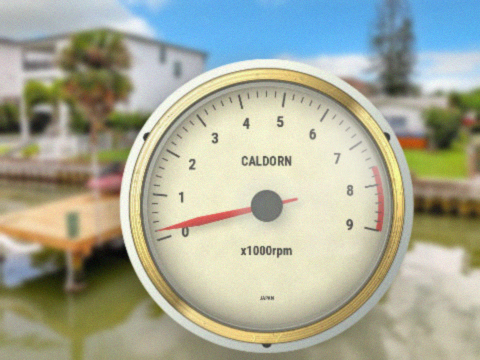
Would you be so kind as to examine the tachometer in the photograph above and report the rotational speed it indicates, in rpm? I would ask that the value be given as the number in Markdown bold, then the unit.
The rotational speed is **200** rpm
